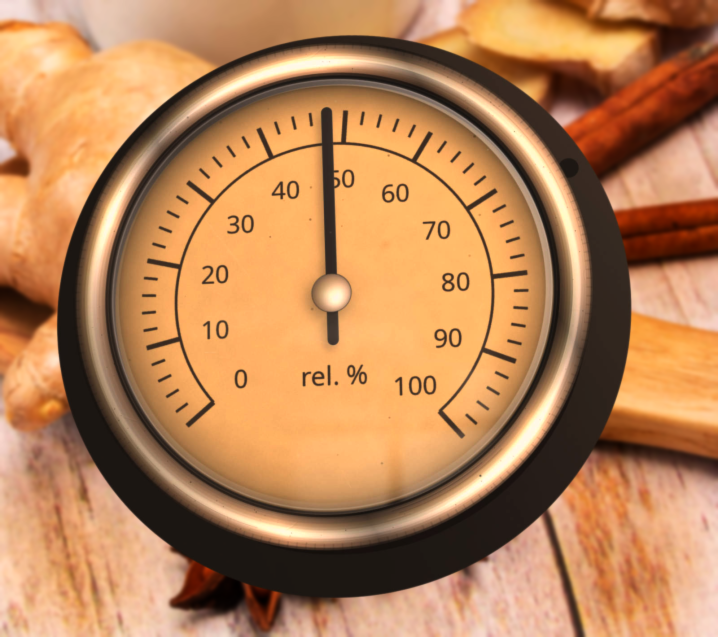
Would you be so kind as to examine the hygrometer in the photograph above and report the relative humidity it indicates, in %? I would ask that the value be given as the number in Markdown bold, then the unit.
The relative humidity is **48** %
